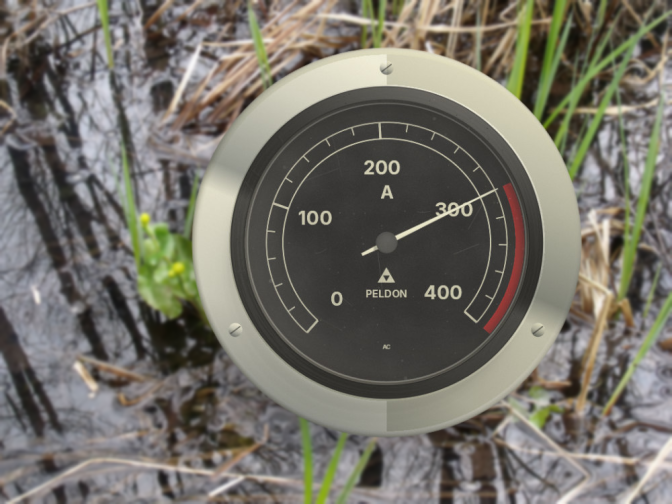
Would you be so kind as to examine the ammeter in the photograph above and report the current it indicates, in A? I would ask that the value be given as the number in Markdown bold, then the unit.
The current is **300** A
